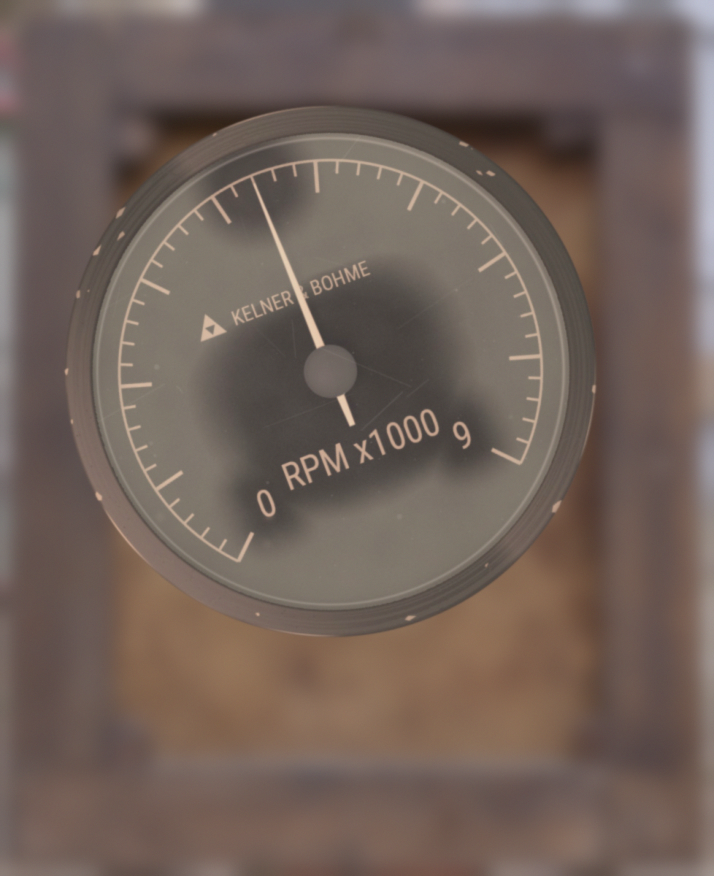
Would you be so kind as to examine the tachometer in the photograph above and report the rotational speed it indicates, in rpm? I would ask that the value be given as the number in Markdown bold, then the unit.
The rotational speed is **4400** rpm
